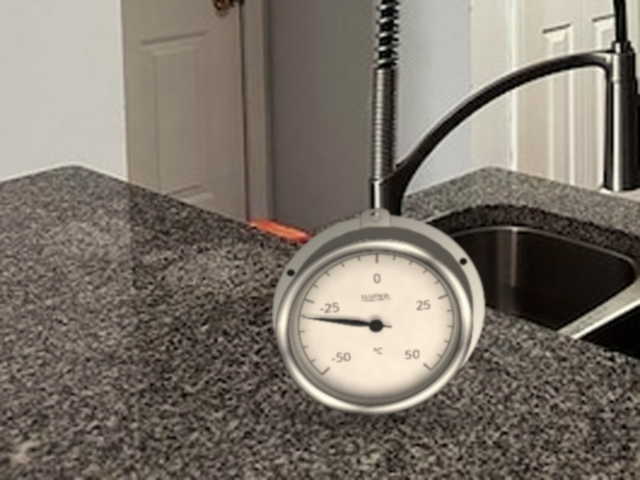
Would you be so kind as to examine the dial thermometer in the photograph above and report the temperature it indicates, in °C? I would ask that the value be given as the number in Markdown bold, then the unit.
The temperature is **-30** °C
